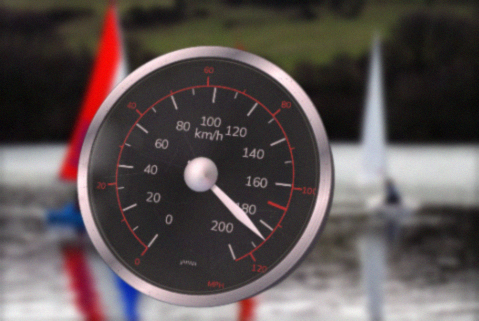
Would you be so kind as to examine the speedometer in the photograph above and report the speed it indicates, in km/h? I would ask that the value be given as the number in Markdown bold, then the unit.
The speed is **185** km/h
